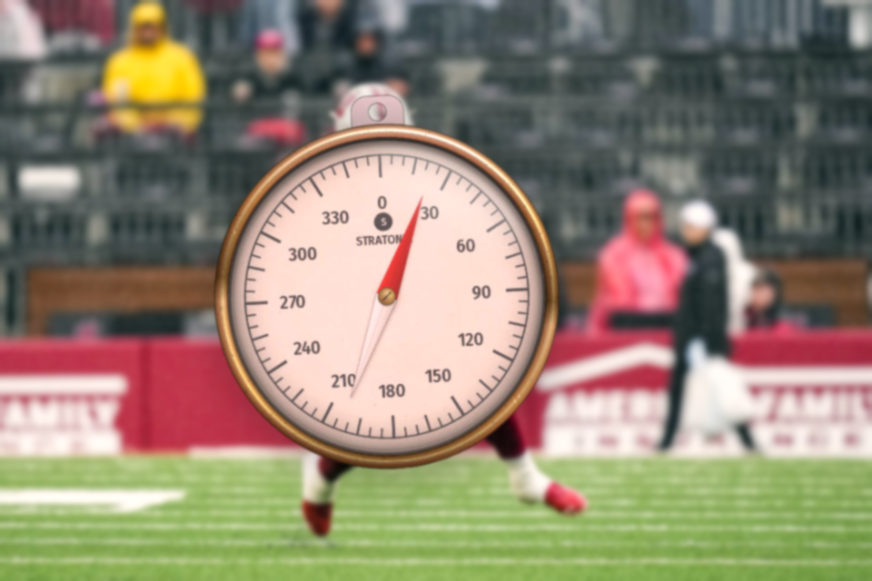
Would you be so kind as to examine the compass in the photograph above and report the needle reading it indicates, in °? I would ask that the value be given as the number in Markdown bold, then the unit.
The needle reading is **22.5** °
